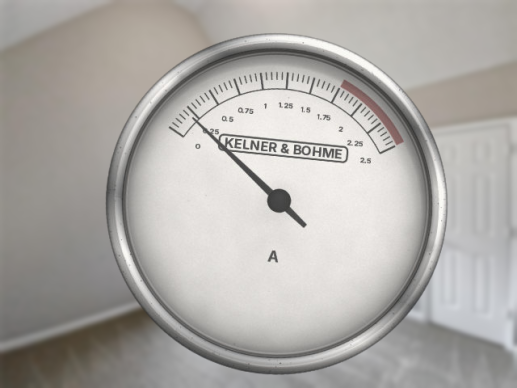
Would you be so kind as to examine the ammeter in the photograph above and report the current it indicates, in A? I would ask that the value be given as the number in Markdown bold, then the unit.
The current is **0.2** A
